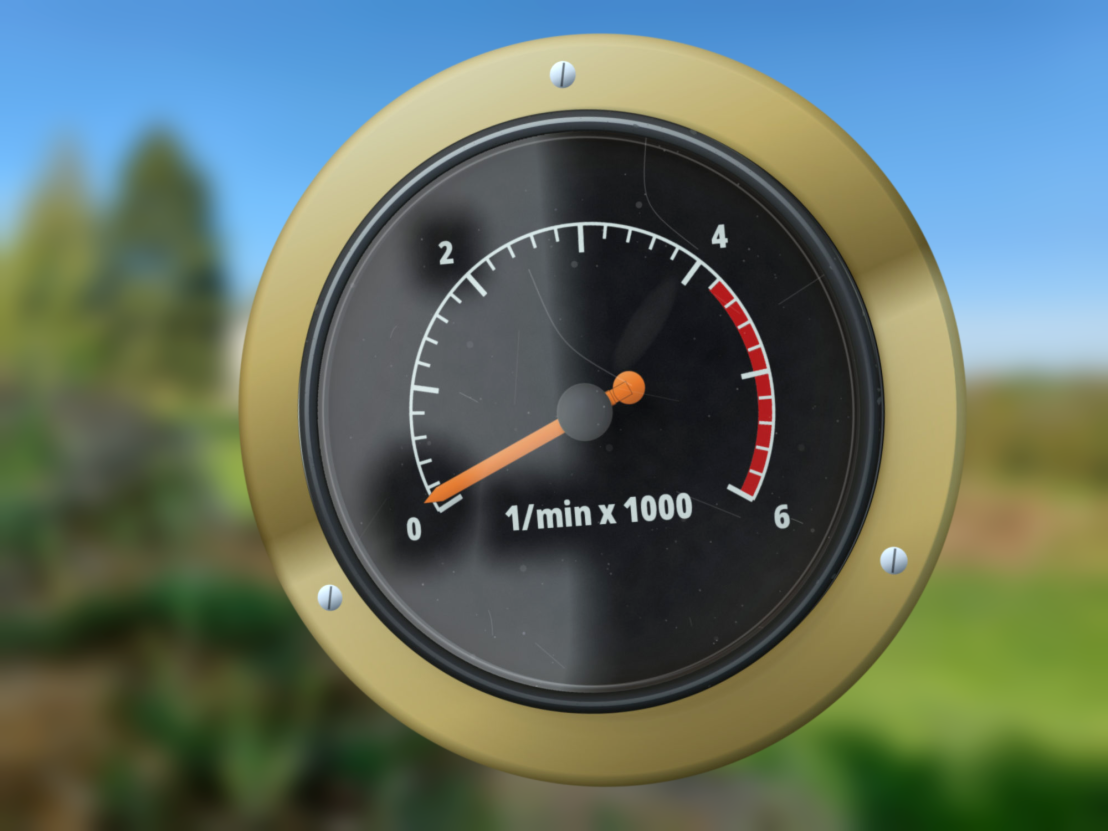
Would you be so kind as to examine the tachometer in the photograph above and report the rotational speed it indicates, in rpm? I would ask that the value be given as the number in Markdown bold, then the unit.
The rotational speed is **100** rpm
